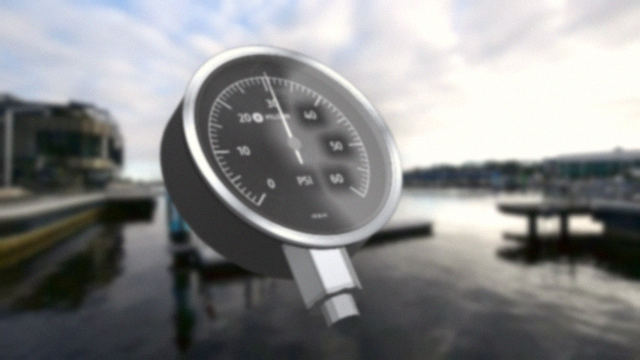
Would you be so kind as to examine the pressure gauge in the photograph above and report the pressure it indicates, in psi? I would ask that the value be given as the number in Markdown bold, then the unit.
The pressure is **30** psi
